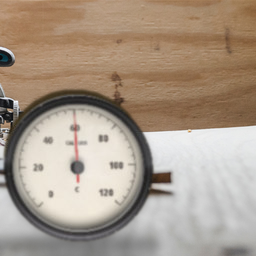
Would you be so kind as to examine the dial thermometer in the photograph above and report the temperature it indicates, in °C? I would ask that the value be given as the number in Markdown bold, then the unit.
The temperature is **60** °C
